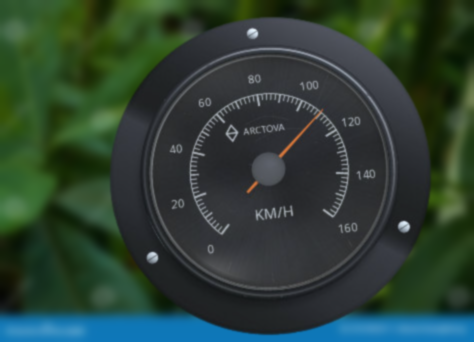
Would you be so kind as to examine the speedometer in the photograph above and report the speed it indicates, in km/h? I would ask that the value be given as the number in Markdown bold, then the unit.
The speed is **110** km/h
